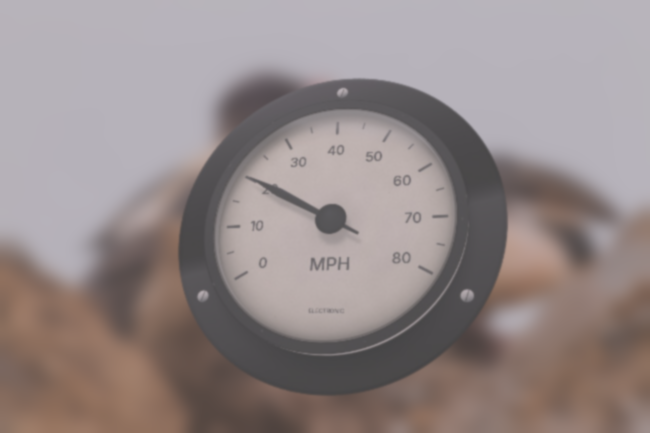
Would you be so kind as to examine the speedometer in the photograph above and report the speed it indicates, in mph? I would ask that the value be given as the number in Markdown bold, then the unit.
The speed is **20** mph
